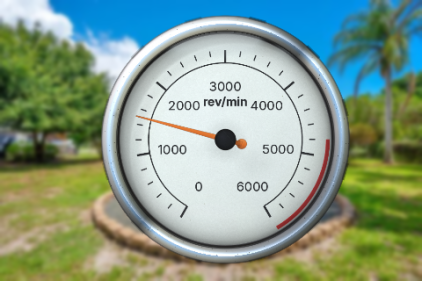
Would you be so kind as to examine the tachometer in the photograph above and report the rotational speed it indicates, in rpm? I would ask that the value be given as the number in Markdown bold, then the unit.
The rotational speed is **1500** rpm
